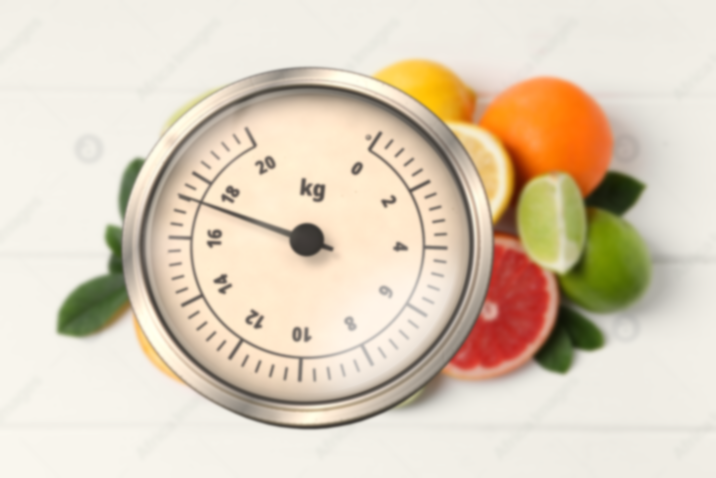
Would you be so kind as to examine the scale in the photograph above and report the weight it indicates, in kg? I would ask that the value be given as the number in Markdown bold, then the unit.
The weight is **17.2** kg
